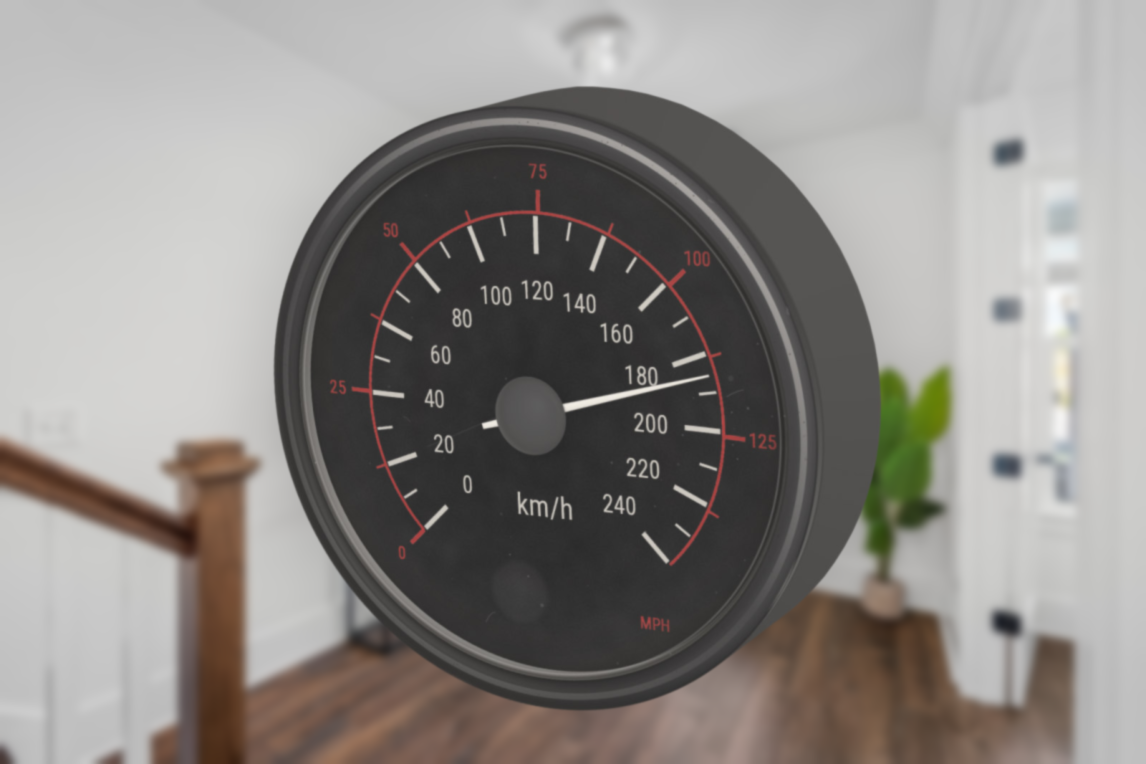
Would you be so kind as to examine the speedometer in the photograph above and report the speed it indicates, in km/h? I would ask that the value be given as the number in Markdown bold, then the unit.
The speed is **185** km/h
